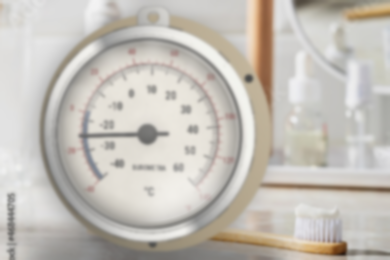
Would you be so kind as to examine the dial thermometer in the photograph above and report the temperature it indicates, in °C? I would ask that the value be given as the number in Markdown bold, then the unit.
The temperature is **-25** °C
